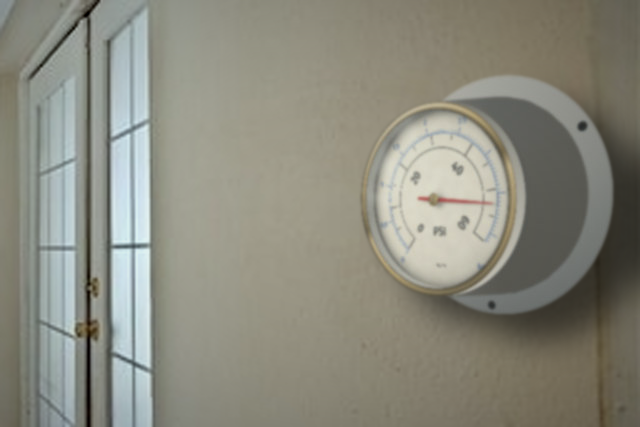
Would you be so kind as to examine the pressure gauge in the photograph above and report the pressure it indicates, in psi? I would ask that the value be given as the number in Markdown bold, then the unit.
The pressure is **52.5** psi
